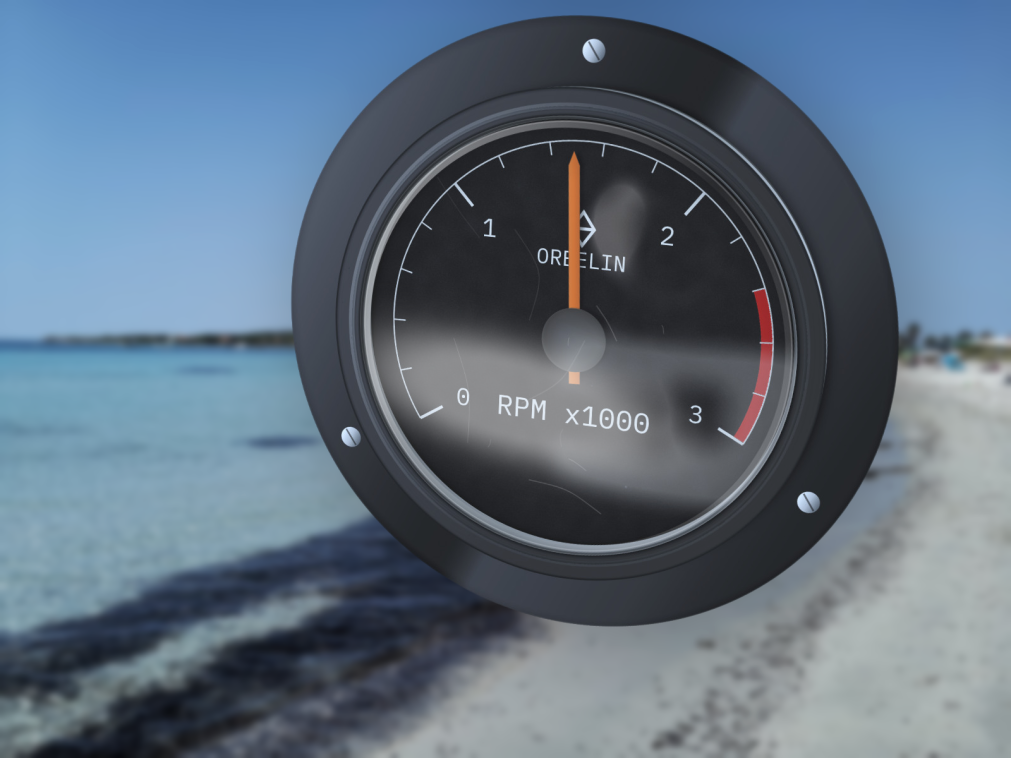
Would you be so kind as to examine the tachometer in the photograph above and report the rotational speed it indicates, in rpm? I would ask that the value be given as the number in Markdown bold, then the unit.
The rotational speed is **1500** rpm
